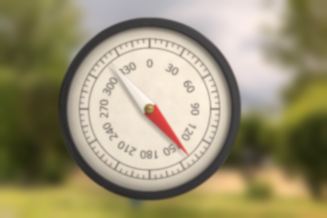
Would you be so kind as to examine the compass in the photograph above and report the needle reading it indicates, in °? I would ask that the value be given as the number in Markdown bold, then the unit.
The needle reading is **140** °
